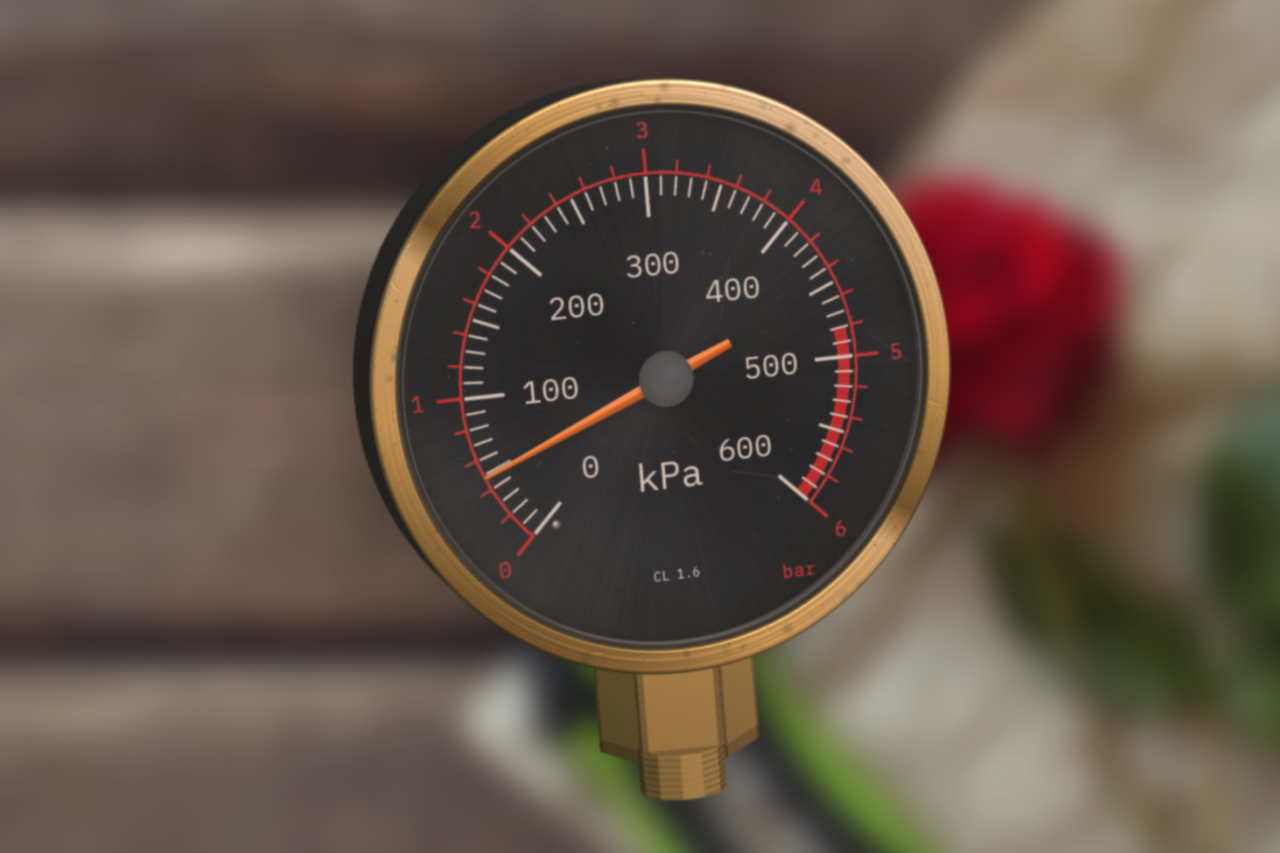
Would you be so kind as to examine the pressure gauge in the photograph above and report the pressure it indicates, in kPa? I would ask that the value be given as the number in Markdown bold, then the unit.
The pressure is **50** kPa
